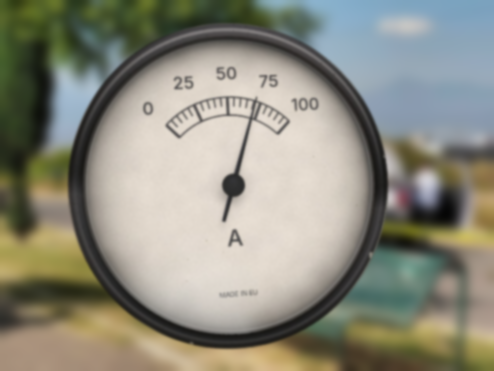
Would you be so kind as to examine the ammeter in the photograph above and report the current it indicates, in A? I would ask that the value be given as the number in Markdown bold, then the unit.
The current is **70** A
